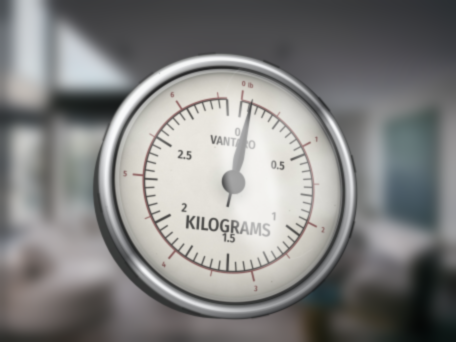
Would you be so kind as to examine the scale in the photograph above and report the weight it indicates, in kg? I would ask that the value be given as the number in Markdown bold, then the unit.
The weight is **0.05** kg
